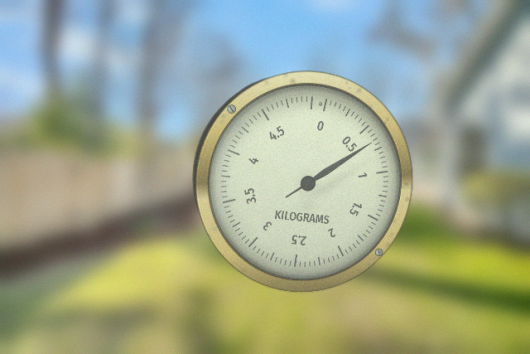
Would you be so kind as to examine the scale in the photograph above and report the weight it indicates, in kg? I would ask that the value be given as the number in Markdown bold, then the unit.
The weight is **0.65** kg
